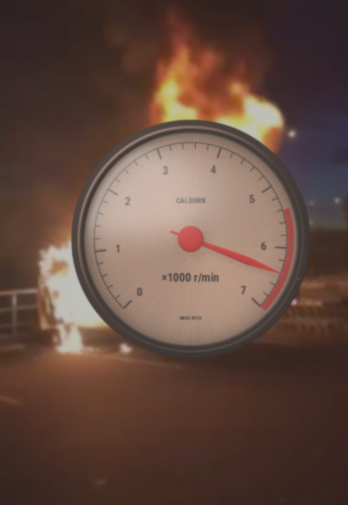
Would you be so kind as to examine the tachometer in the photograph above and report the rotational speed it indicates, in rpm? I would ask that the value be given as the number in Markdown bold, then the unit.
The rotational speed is **6400** rpm
